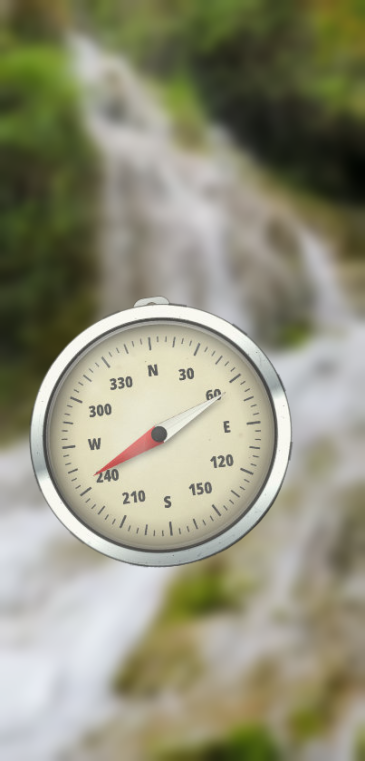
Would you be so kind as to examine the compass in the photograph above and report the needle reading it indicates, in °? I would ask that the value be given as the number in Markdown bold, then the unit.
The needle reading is **245** °
